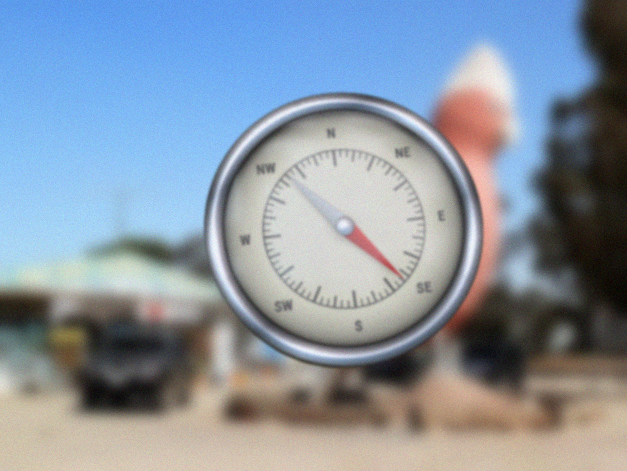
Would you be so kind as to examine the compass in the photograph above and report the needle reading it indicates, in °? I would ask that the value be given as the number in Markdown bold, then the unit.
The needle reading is **140** °
